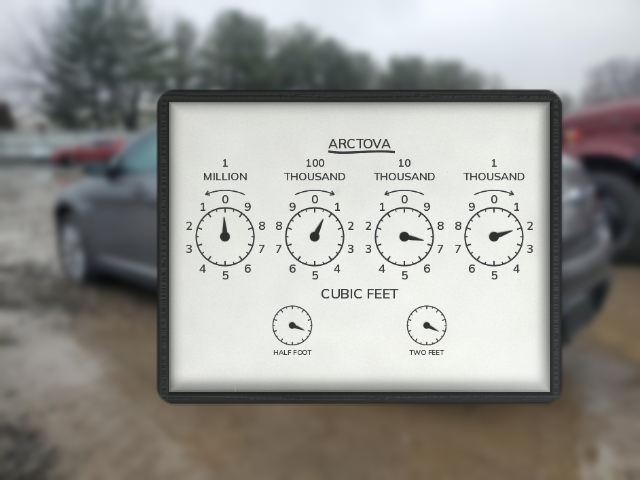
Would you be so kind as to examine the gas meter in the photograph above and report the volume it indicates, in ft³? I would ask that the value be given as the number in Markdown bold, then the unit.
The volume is **7200** ft³
